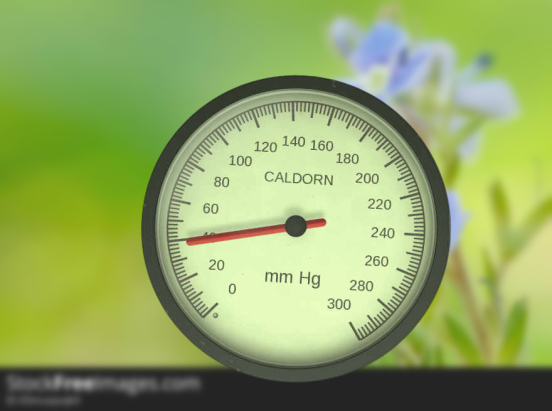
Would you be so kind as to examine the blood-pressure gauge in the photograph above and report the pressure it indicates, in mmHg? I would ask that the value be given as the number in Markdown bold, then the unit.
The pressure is **38** mmHg
